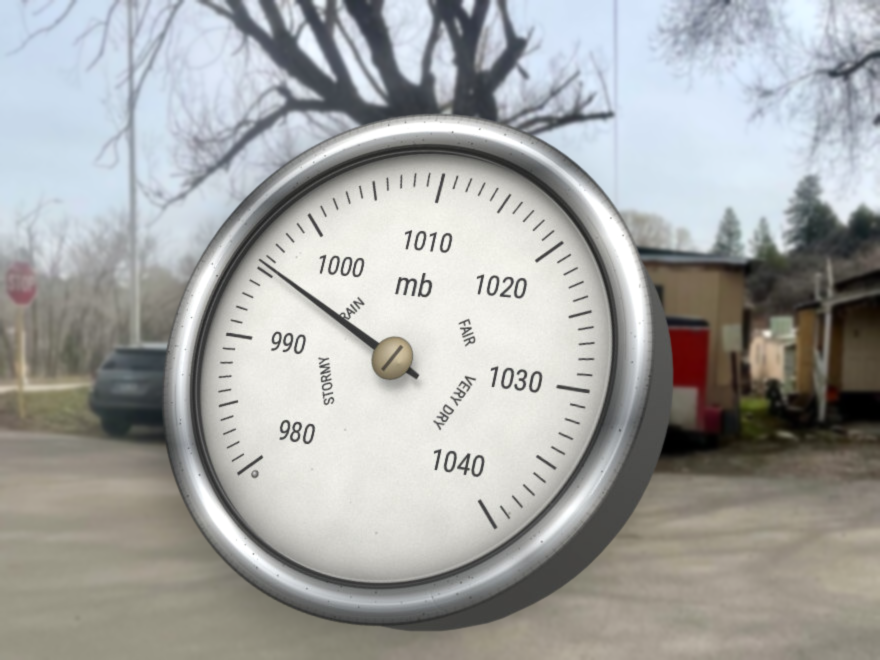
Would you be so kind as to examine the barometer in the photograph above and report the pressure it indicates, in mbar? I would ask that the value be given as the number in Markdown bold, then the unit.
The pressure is **995.5** mbar
